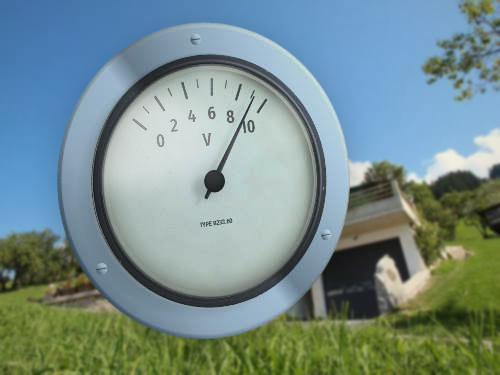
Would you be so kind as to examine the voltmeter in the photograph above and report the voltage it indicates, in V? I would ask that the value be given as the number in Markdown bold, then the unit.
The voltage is **9** V
